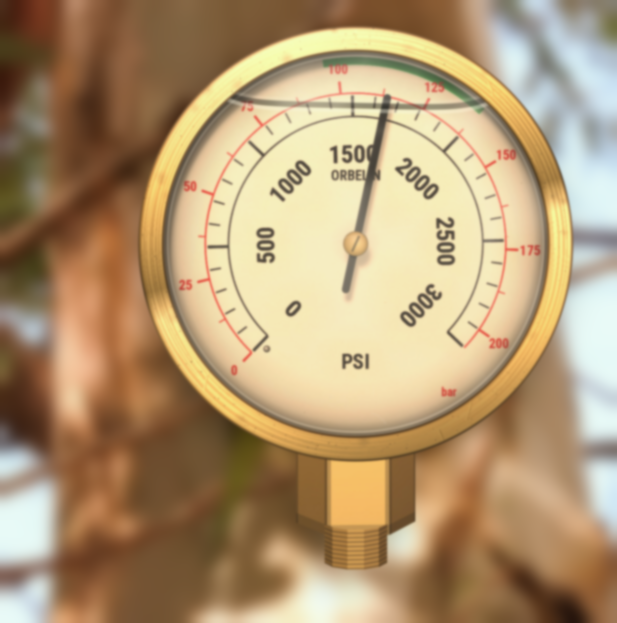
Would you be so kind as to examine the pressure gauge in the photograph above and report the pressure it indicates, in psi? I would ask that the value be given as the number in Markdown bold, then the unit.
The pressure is **1650** psi
